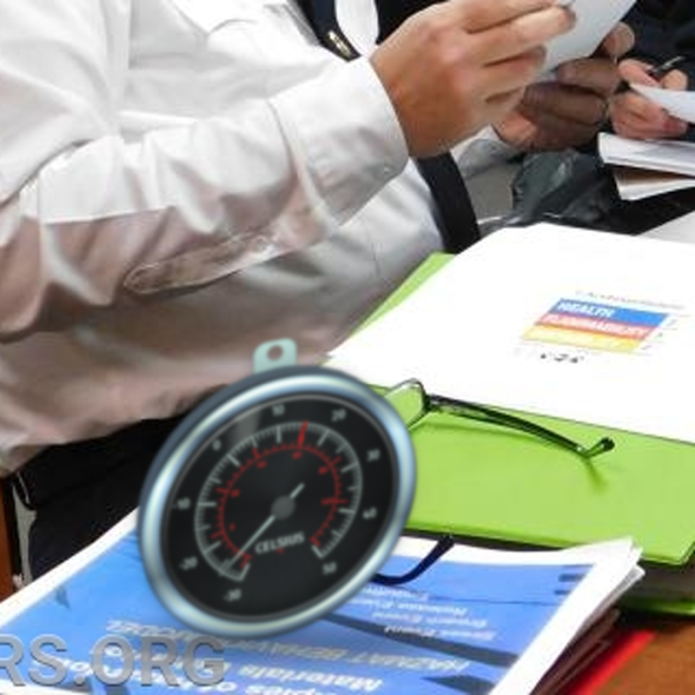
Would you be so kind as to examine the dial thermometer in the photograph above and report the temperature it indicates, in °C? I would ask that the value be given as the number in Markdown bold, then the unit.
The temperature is **-25** °C
